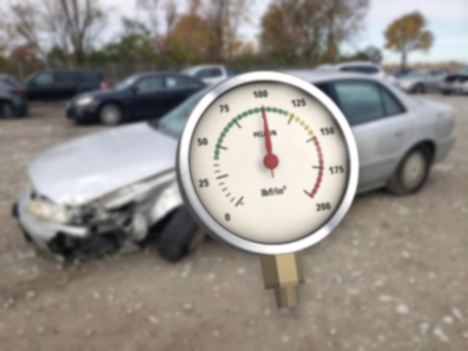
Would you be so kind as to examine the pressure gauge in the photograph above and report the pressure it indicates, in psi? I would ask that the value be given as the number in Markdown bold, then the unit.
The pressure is **100** psi
